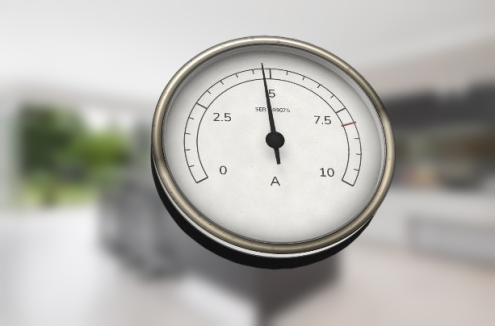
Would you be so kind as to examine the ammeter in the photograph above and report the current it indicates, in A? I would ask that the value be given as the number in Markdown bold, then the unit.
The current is **4.75** A
